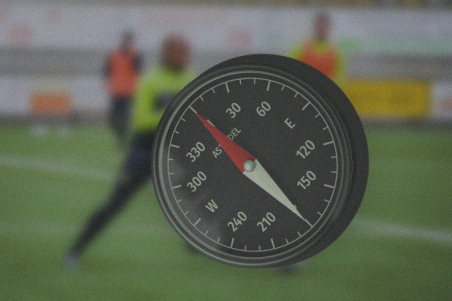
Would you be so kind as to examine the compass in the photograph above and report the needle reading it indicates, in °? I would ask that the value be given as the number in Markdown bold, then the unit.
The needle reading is **0** °
